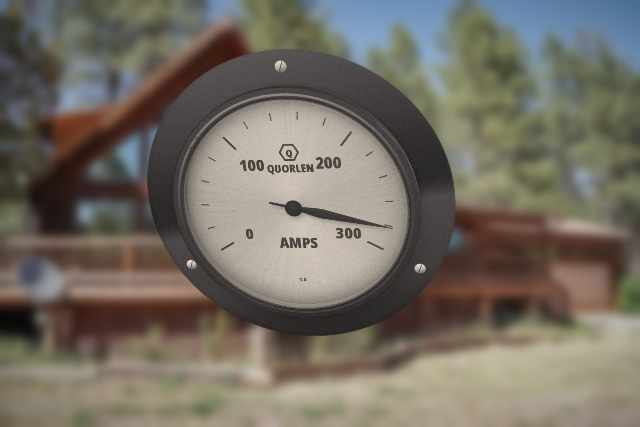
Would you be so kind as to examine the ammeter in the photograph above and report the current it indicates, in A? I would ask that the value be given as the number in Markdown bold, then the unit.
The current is **280** A
